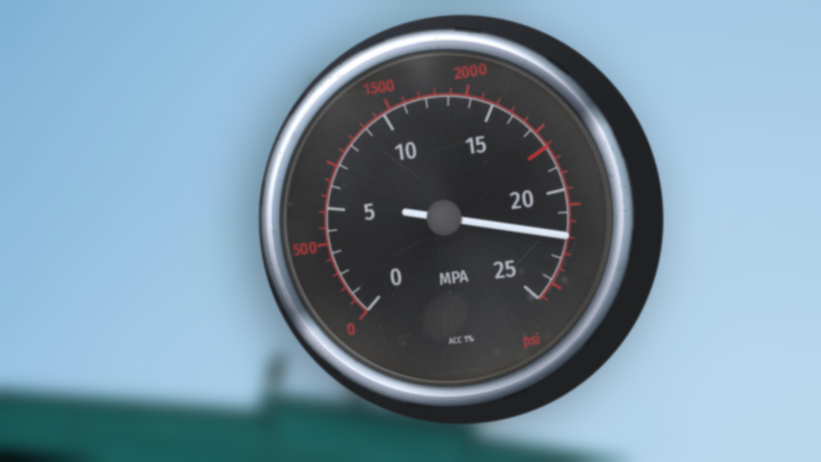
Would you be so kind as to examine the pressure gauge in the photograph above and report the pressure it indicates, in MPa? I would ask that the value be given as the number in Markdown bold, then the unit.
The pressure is **22** MPa
